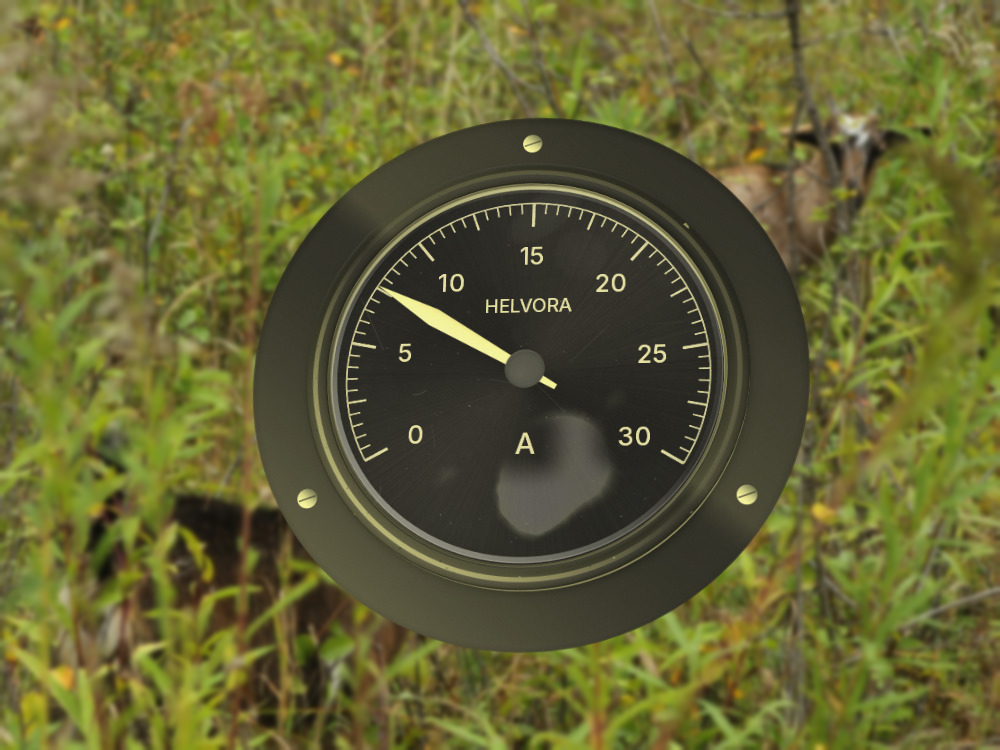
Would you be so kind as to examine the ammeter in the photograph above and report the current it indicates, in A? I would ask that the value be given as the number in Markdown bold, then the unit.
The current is **7.5** A
